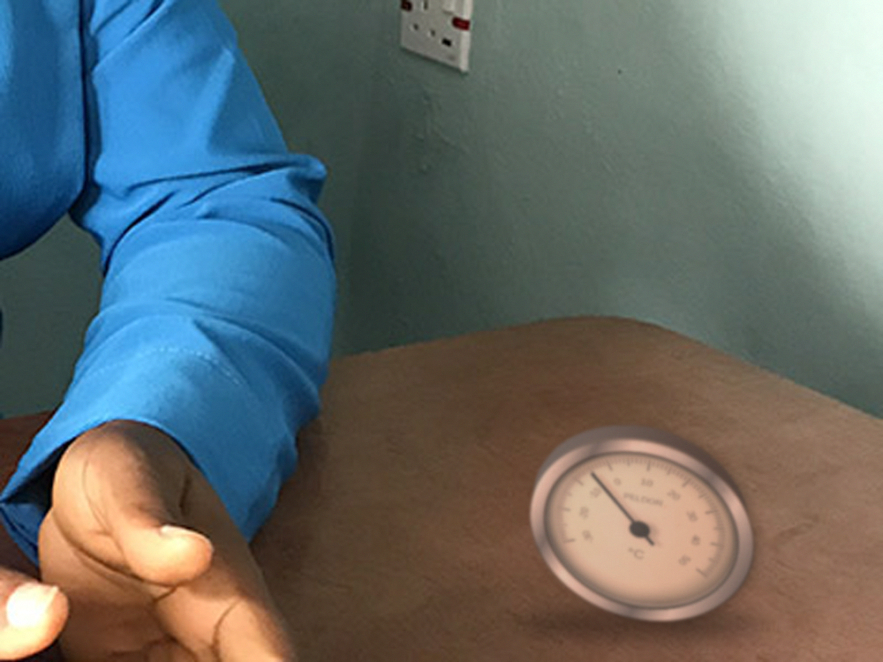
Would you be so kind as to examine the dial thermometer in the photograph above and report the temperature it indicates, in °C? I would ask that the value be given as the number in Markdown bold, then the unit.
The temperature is **-5** °C
